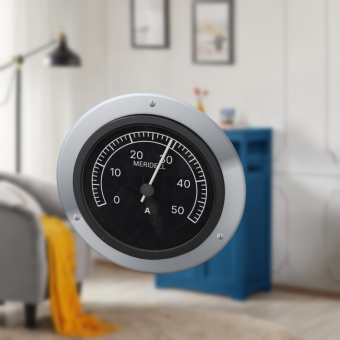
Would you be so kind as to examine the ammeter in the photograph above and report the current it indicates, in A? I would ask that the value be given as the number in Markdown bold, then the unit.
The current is **29** A
